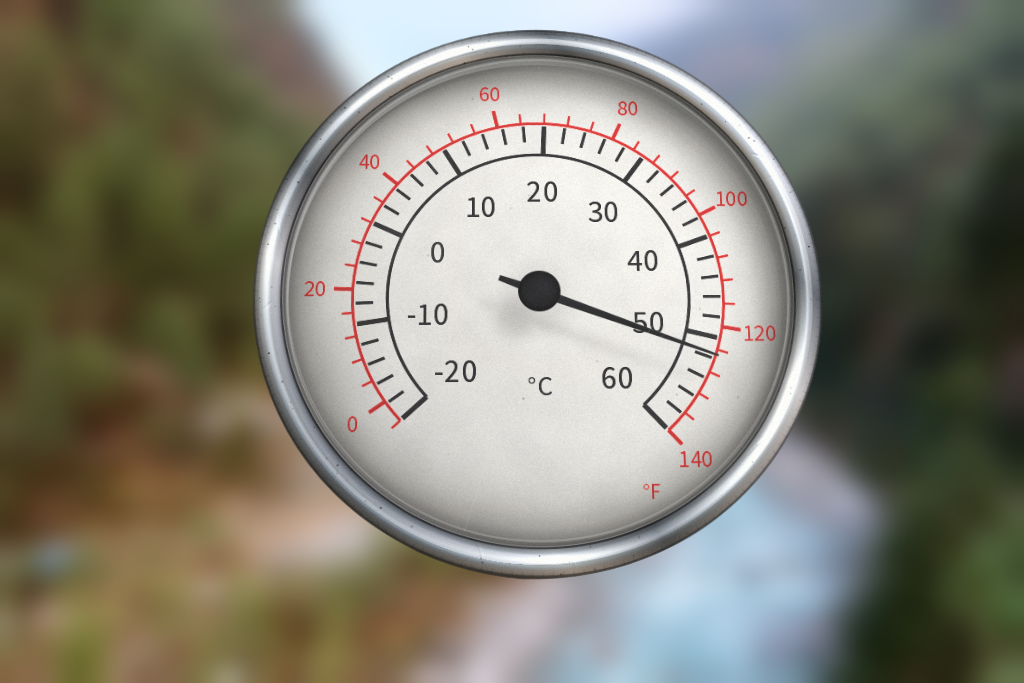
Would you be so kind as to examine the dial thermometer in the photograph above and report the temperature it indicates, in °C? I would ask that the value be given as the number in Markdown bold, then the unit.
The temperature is **52** °C
